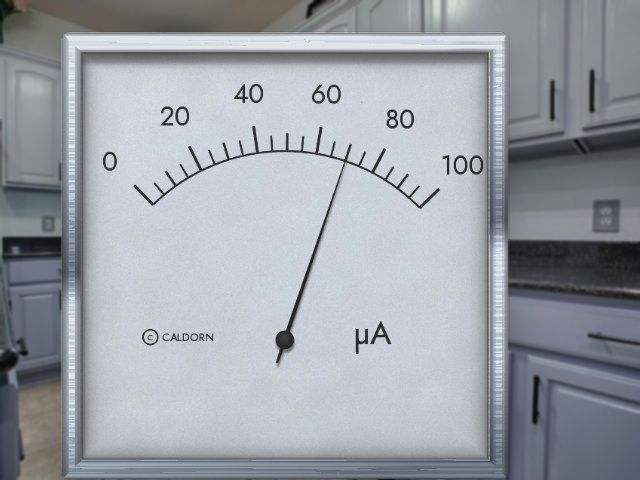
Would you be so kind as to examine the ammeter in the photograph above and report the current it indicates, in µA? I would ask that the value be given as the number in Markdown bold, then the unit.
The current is **70** µA
